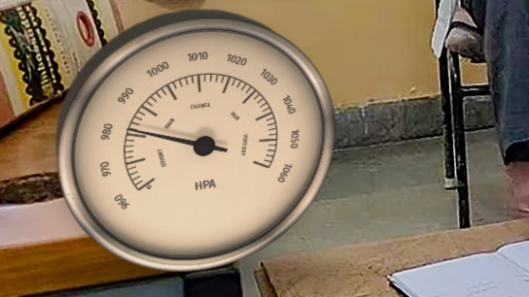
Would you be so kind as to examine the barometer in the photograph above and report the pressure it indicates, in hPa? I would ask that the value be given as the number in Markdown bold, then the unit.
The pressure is **982** hPa
